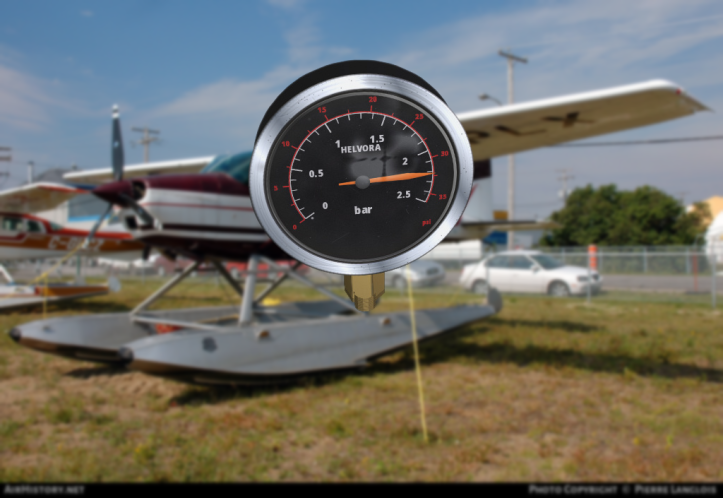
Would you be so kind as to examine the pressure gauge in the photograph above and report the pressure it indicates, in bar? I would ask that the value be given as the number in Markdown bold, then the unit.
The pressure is **2.2** bar
